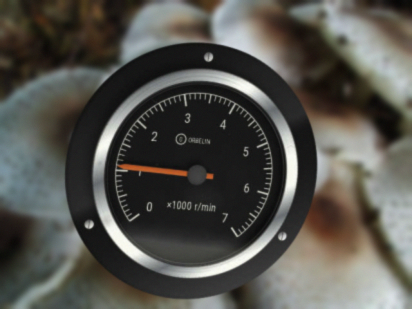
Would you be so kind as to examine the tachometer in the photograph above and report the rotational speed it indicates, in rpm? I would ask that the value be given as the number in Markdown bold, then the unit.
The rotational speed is **1100** rpm
